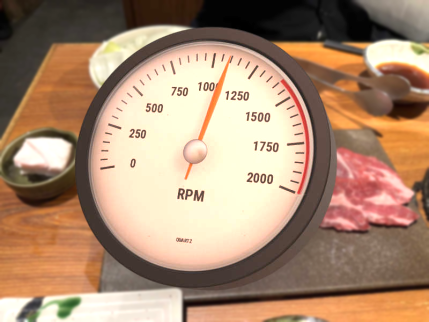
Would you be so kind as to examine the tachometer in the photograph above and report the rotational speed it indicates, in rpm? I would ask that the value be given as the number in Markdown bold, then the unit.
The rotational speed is **1100** rpm
